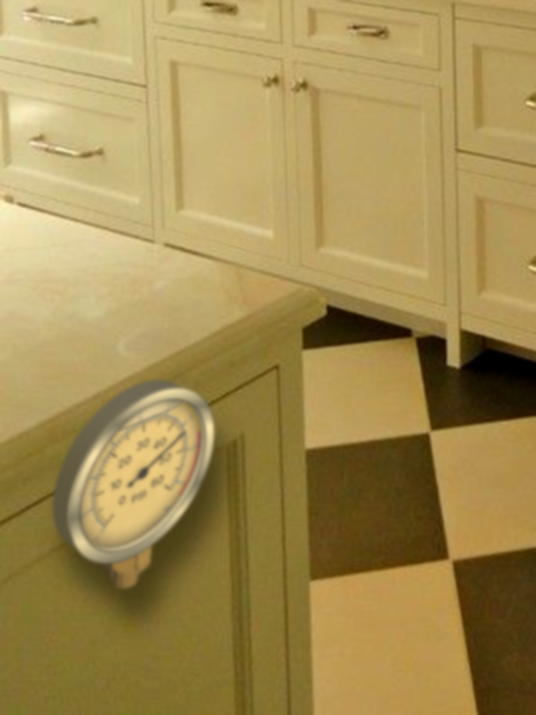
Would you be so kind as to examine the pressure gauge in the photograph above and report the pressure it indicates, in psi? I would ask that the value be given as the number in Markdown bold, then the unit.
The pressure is **45** psi
